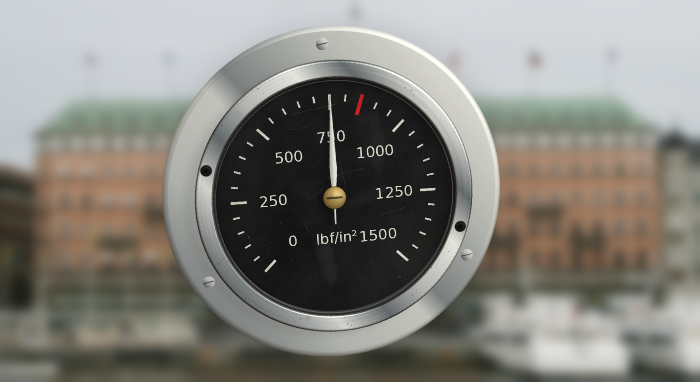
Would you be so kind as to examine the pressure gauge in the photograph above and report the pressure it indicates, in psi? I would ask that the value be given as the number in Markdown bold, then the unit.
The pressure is **750** psi
